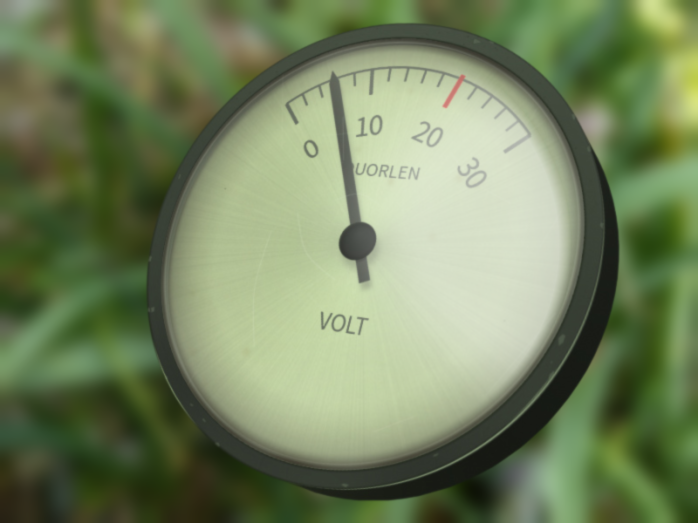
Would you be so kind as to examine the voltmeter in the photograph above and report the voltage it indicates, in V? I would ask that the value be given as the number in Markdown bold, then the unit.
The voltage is **6** V
